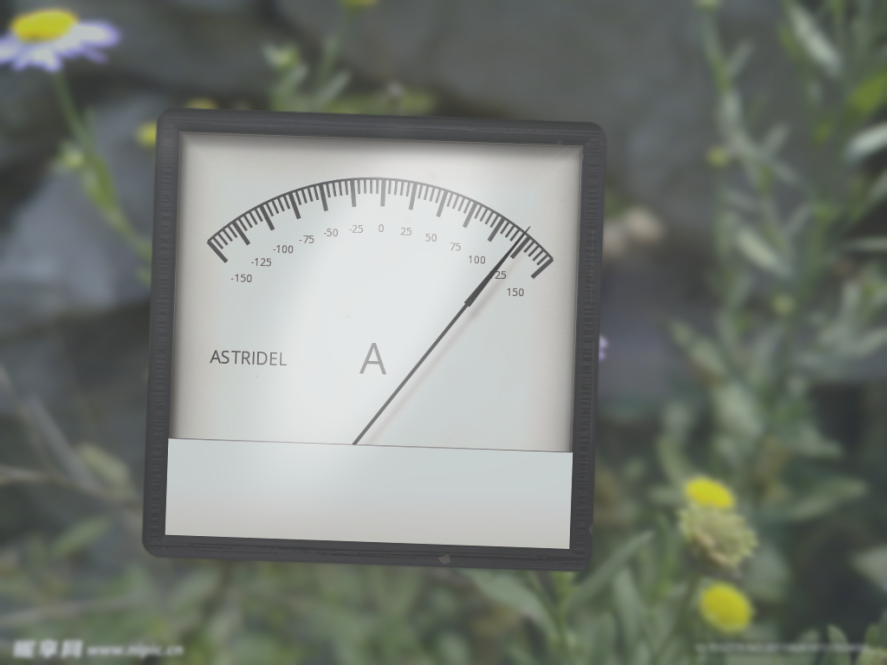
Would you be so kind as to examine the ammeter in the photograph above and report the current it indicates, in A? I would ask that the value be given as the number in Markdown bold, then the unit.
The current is **120** A
